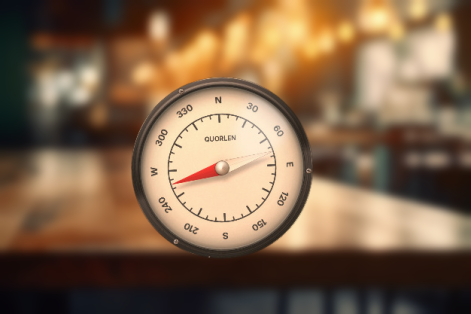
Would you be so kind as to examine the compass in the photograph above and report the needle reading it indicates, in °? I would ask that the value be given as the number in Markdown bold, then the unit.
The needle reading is **255** °
